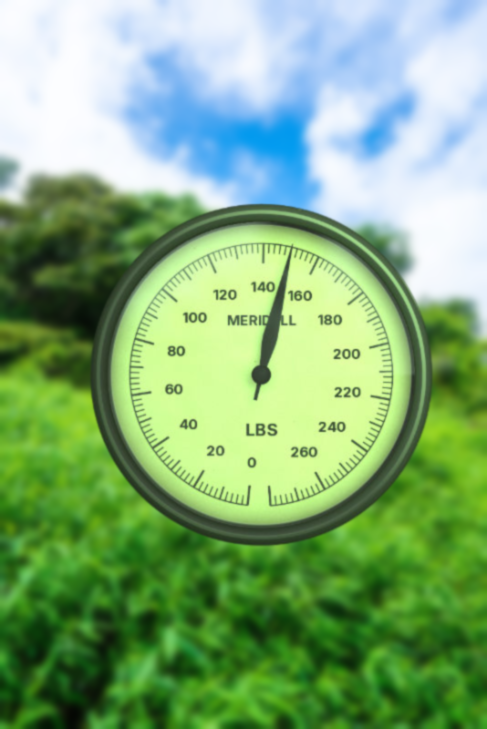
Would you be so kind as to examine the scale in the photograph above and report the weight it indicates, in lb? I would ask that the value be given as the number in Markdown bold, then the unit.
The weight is **150** lb
